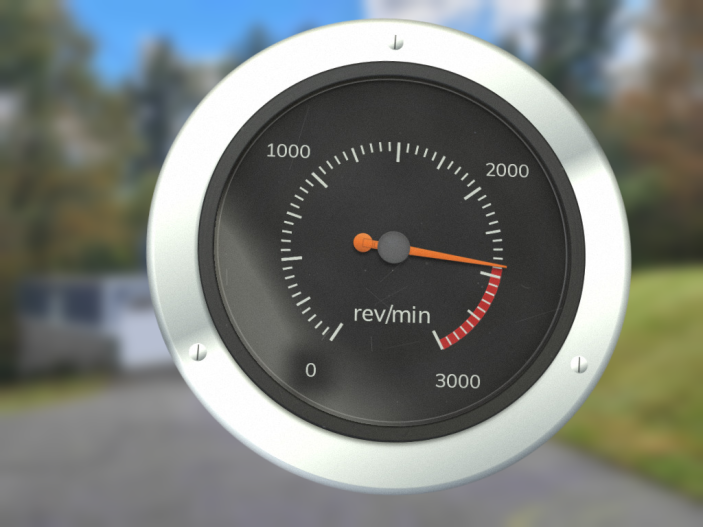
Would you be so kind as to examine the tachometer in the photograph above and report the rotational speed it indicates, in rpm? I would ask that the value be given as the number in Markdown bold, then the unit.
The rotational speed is **2450** rpm
